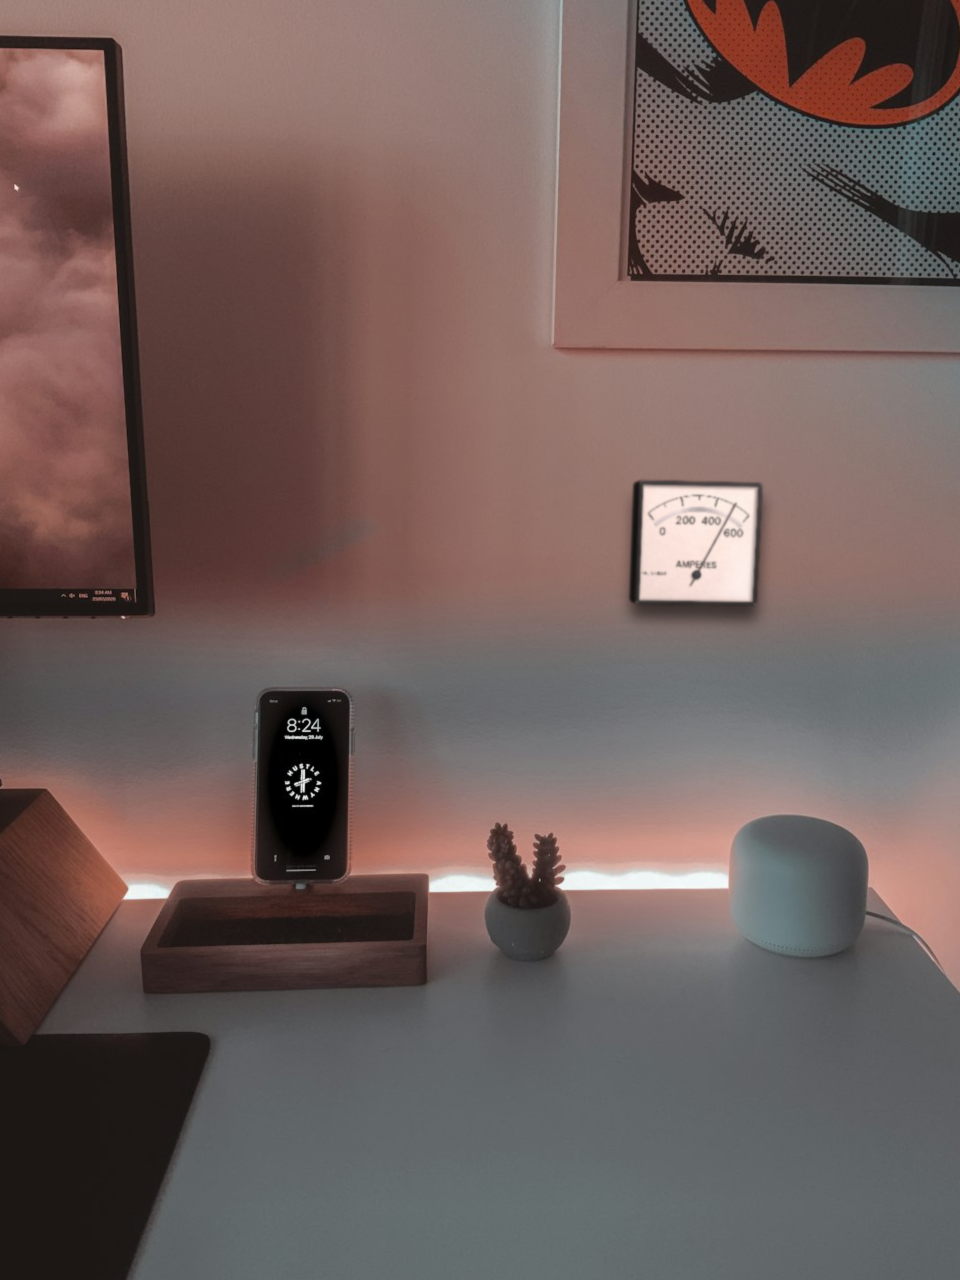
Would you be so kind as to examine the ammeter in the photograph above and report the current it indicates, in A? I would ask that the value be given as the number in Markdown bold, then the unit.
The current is **500** A
